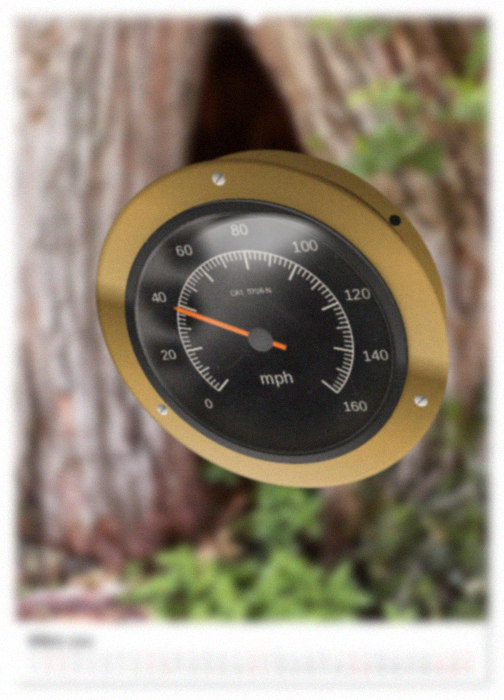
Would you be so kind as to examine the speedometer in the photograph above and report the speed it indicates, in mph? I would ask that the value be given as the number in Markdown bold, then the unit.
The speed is **40** mph
